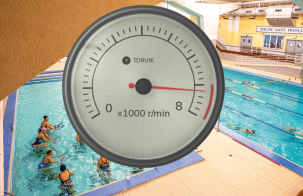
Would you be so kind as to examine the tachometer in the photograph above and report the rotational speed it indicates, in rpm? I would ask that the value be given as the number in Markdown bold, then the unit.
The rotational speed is **7200** rpm
